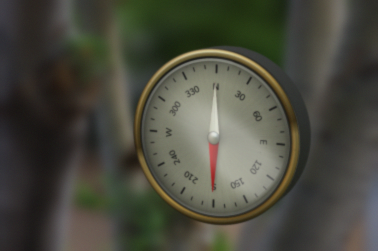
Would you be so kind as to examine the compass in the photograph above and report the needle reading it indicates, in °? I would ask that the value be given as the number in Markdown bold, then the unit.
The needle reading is **180** °
